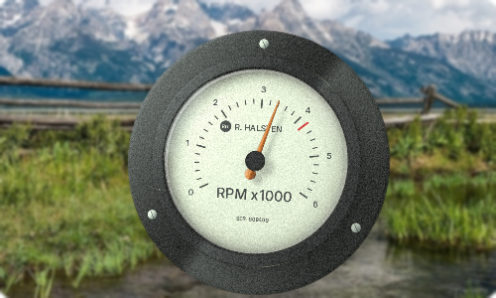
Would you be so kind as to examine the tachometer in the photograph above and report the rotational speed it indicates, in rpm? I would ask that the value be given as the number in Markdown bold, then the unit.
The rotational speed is **3400** rpm
